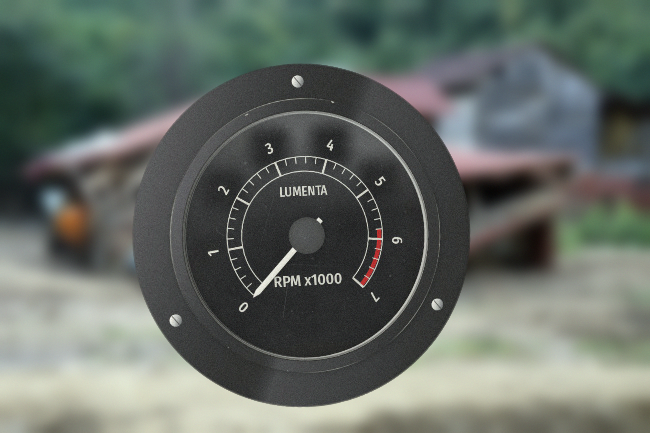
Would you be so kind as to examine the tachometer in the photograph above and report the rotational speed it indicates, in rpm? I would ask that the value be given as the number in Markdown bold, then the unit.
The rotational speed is **0** rpm
